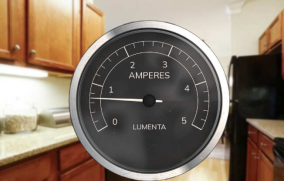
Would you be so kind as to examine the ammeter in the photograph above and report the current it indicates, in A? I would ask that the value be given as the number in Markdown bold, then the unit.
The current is **0.7** A
